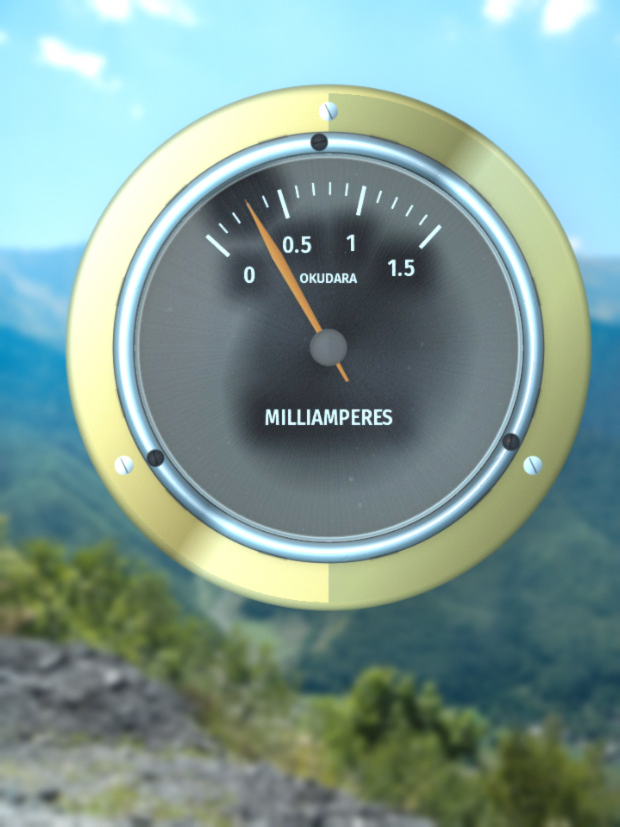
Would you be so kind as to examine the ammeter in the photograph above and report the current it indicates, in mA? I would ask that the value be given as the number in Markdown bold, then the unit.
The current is **0.3** mA
